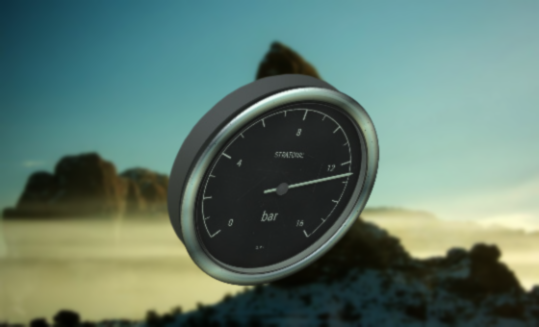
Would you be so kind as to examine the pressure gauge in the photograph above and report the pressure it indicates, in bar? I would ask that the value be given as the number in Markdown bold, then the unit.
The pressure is **12.5** bar
